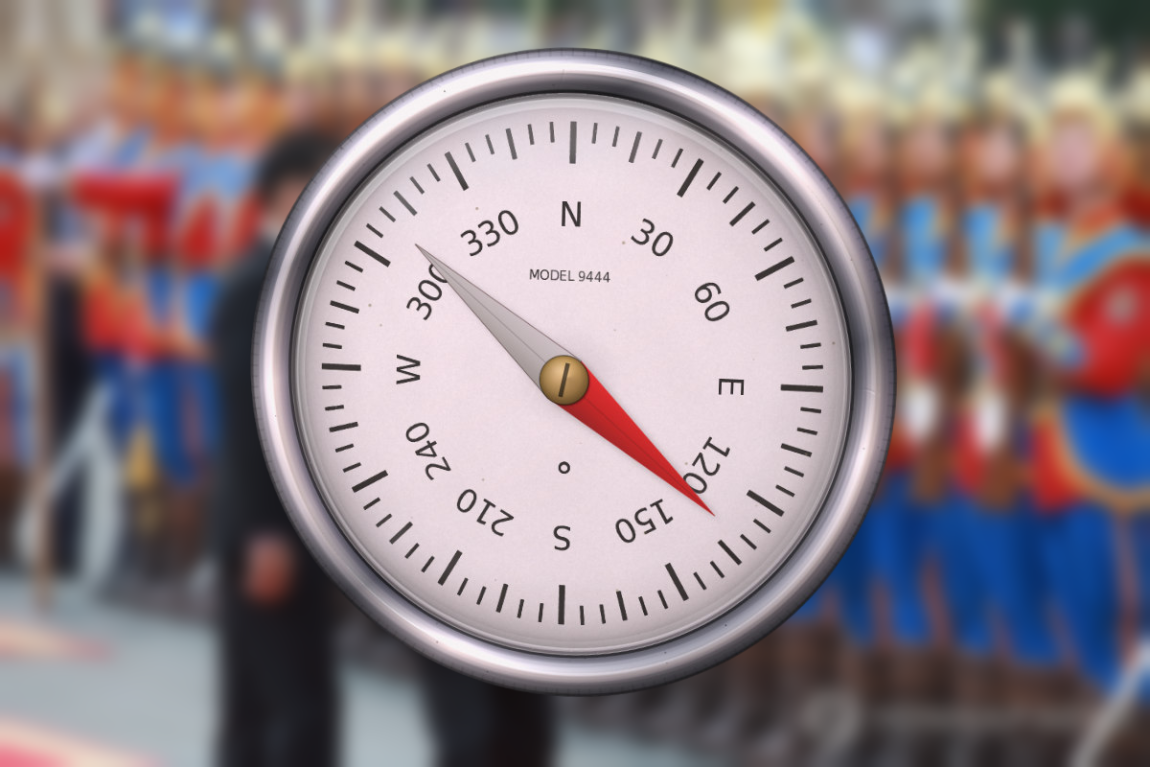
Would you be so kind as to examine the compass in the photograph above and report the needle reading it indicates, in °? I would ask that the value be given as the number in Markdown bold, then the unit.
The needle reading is **130** °
